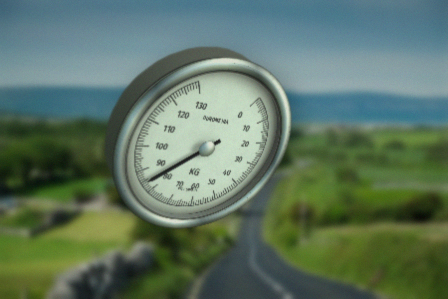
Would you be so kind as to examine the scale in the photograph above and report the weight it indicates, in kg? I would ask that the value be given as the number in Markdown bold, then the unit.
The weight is **85** kg
